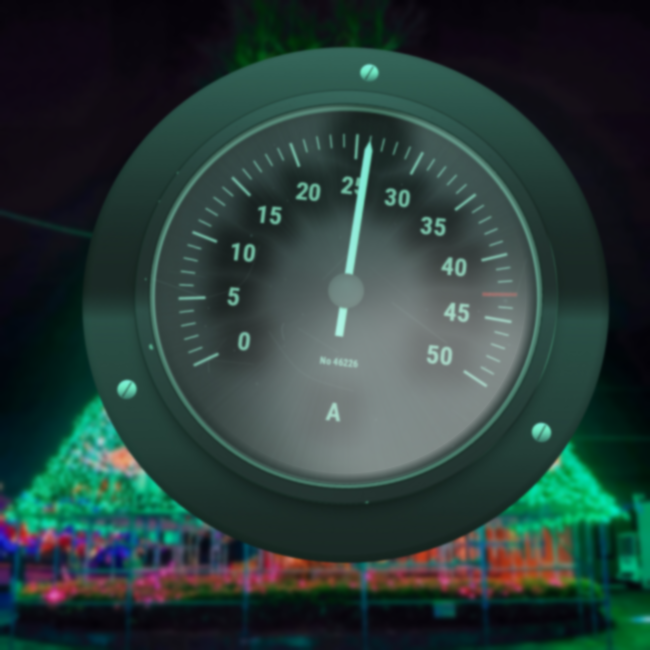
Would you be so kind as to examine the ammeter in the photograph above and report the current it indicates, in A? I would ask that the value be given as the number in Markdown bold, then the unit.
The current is **26** A
